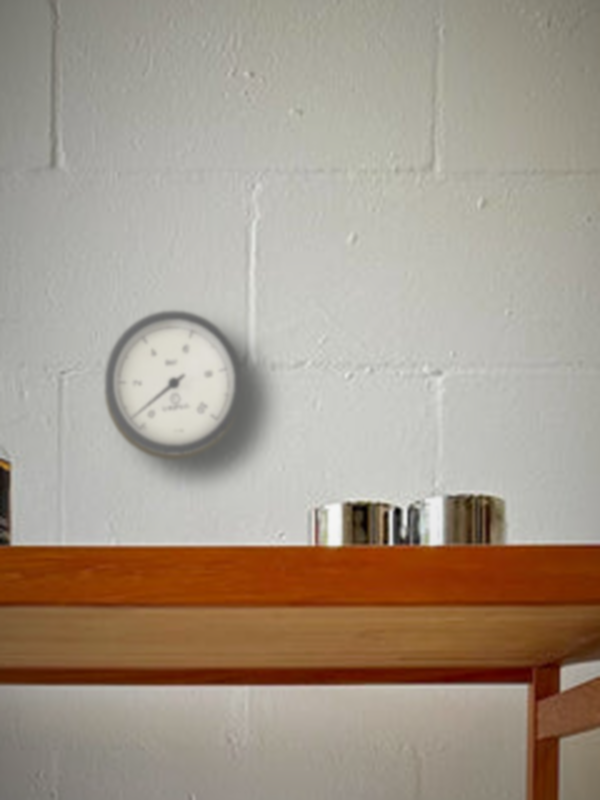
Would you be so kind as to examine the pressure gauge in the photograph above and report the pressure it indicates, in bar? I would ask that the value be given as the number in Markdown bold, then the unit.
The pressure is **0.5** bar
